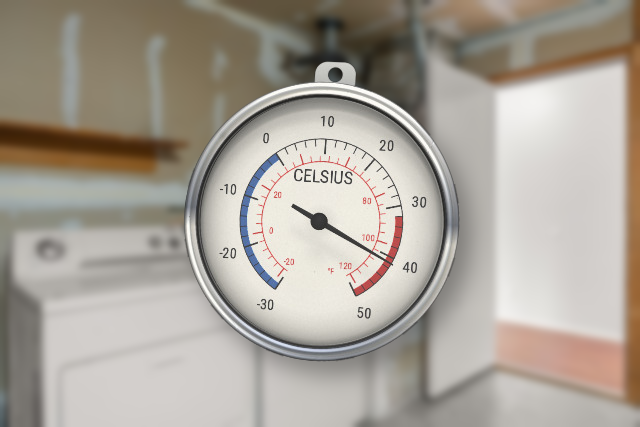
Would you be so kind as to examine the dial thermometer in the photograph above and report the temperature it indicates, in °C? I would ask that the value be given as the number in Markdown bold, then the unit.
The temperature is **41** °C
